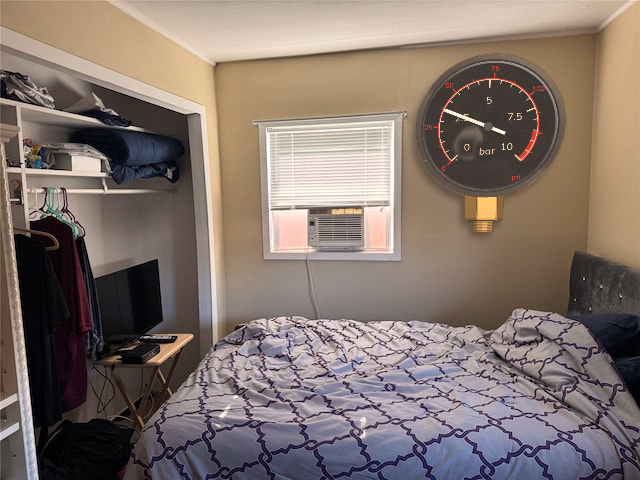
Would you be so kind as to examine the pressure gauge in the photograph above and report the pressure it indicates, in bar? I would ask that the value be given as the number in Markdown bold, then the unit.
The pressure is **2.5** bar
